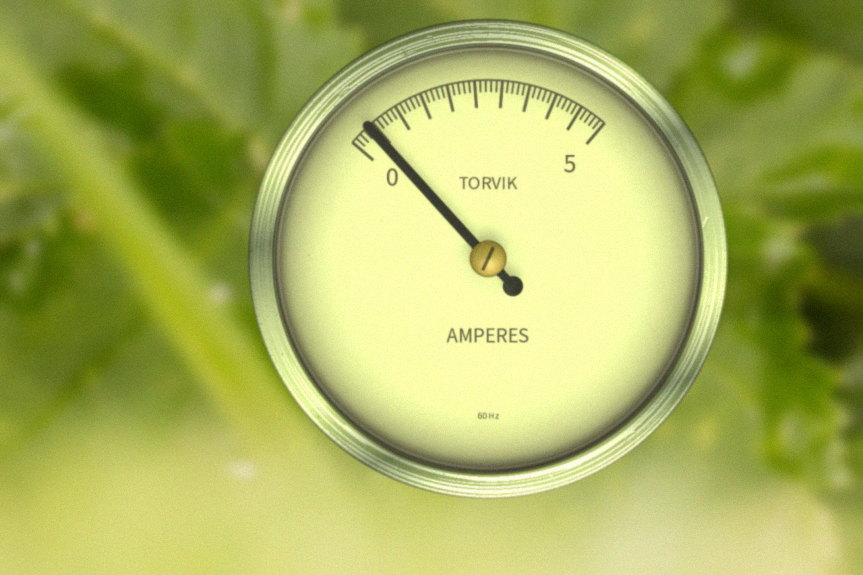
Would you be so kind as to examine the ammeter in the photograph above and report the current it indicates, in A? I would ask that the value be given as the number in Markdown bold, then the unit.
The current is **0.4** A
